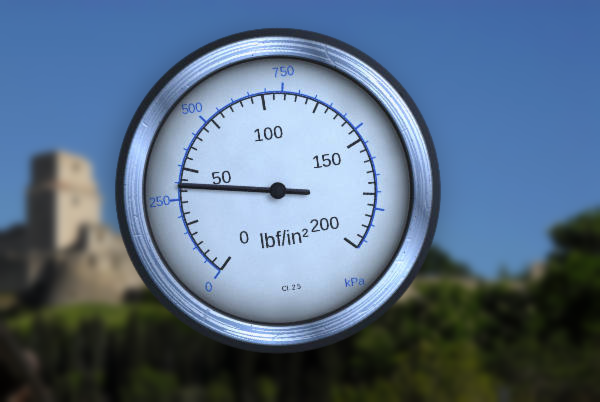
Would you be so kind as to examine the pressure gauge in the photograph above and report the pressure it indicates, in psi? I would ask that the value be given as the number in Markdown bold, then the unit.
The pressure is **42.5** psi
